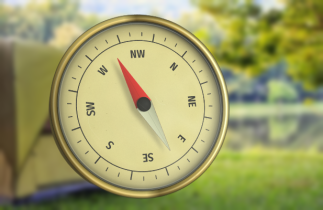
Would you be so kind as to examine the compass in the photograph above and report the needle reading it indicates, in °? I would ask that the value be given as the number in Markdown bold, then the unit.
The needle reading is **290** °
